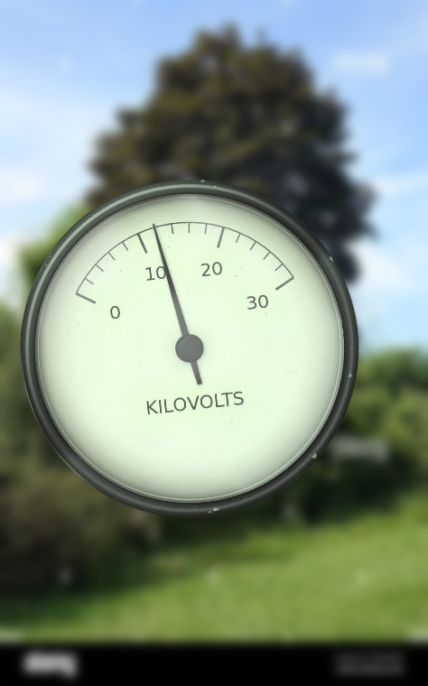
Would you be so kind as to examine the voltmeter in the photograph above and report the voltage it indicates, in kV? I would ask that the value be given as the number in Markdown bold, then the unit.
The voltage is **12** kV
